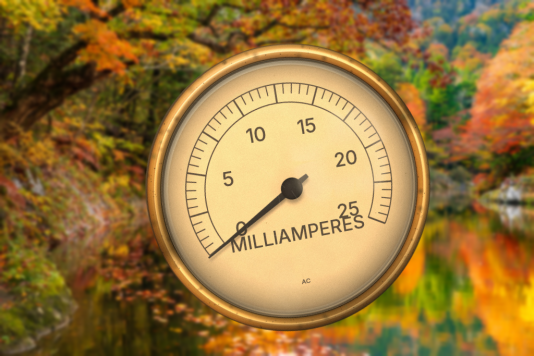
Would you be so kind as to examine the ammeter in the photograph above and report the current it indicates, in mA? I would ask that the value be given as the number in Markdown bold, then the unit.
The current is **0** mA
